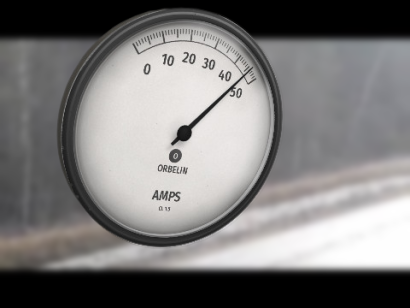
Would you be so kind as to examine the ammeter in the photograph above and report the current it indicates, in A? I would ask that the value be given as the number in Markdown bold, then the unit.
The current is **45** A
